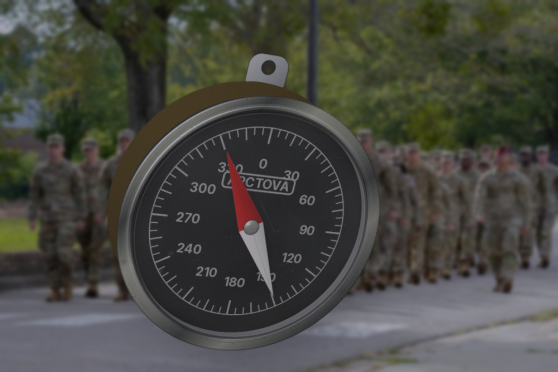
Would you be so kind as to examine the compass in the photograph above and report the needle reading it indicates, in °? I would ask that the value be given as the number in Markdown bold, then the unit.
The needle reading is **330** °
